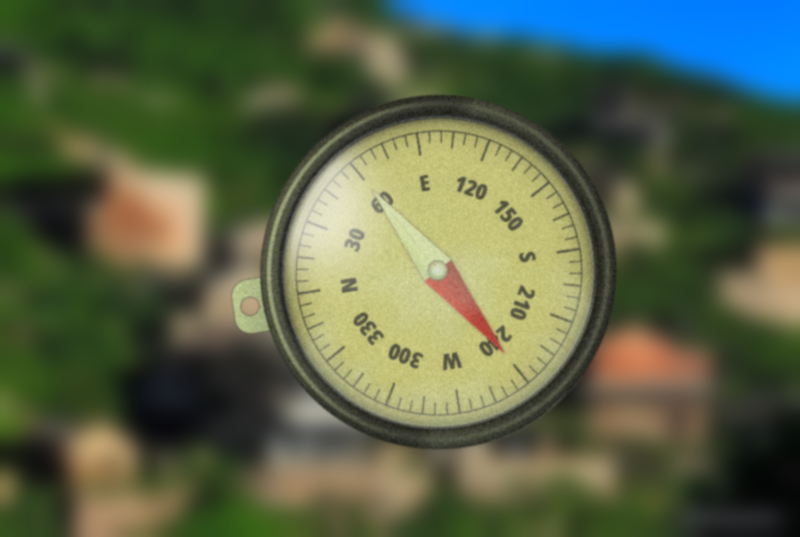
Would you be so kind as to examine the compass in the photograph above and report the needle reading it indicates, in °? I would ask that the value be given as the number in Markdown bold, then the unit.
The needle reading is **240** °
